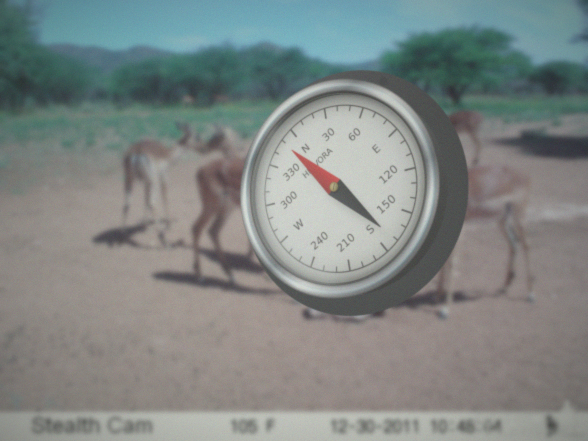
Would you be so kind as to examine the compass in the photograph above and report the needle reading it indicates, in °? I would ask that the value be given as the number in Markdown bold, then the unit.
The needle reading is **350** °
